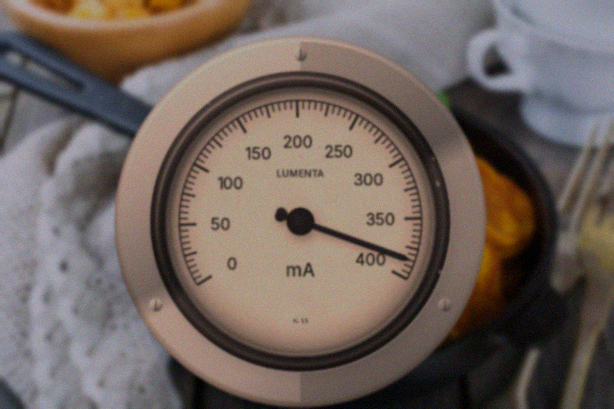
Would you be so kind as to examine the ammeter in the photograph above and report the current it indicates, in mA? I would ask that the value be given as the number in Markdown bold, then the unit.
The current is **385** mA
